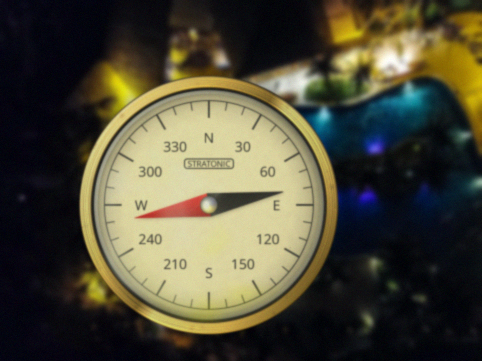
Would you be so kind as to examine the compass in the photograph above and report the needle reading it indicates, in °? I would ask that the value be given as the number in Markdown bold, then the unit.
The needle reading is **260** °
